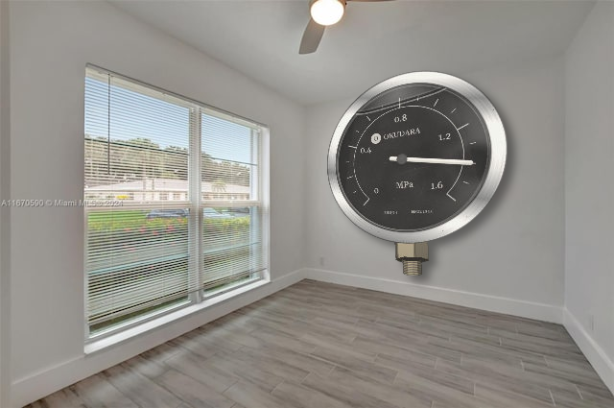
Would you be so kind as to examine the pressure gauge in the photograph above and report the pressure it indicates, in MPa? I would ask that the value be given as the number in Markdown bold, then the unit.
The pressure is **1.4** MPa
